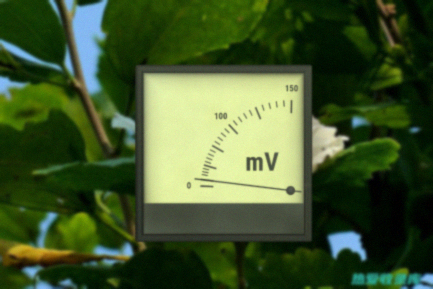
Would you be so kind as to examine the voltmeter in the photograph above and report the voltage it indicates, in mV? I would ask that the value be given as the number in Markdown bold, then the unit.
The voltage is **25** mV
